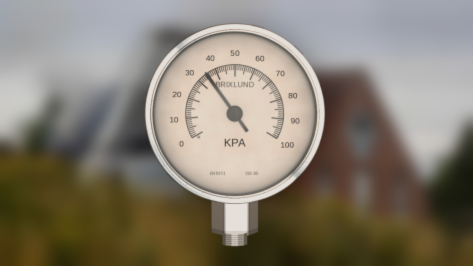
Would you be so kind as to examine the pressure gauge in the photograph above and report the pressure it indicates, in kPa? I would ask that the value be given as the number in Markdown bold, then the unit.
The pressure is **35** kPa
